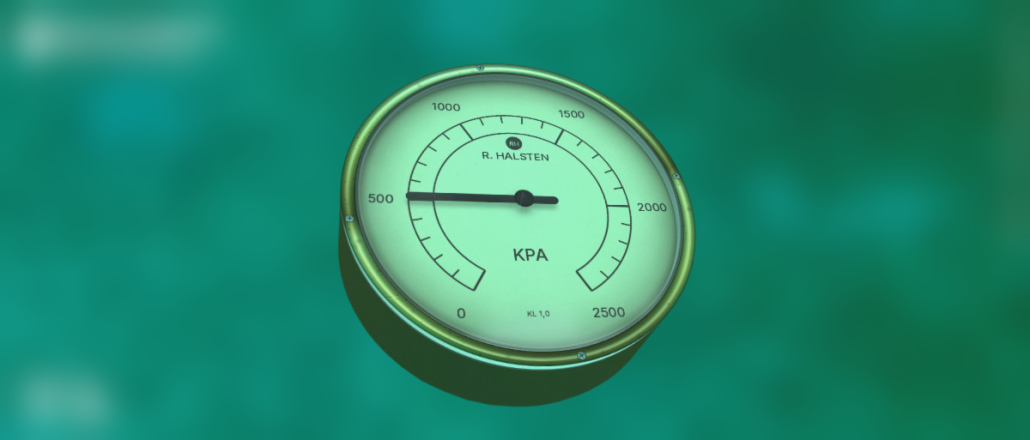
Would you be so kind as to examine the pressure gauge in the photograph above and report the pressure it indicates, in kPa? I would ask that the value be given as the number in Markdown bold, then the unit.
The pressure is **500** kPa
